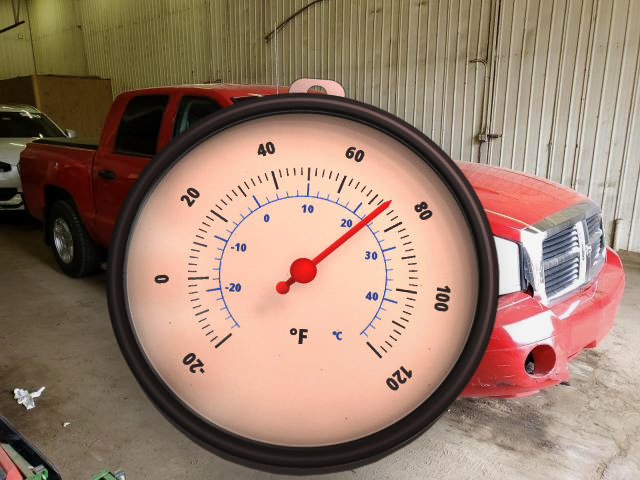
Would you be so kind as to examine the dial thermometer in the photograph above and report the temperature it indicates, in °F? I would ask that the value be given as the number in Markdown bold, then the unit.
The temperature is **74** °F
